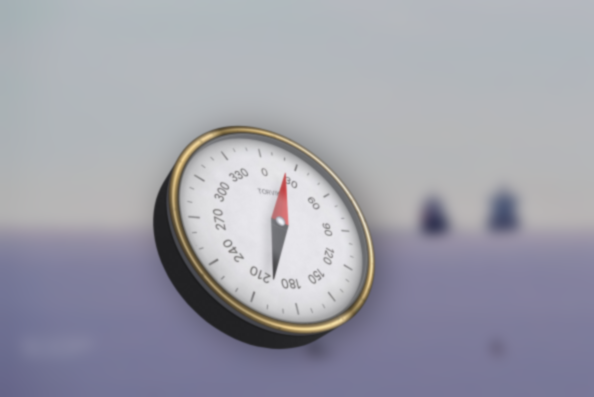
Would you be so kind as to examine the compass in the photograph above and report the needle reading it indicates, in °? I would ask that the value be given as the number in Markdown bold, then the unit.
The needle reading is **20** °
